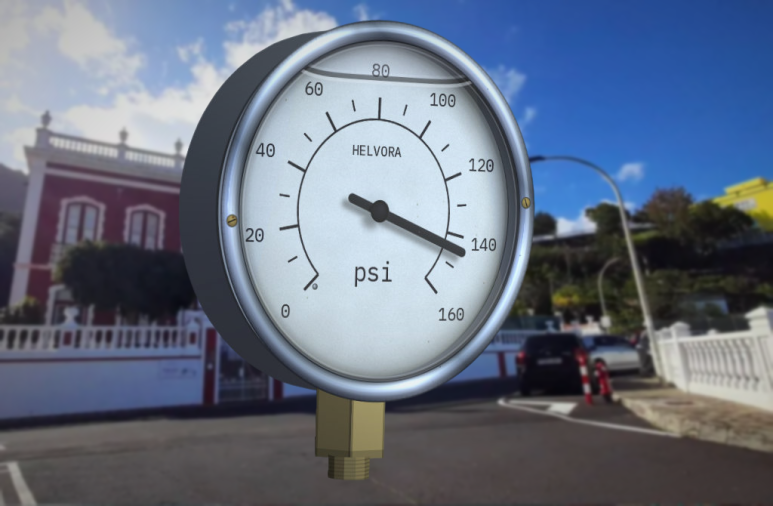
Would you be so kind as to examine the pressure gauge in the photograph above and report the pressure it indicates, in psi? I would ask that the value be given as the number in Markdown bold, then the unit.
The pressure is **145** psi
